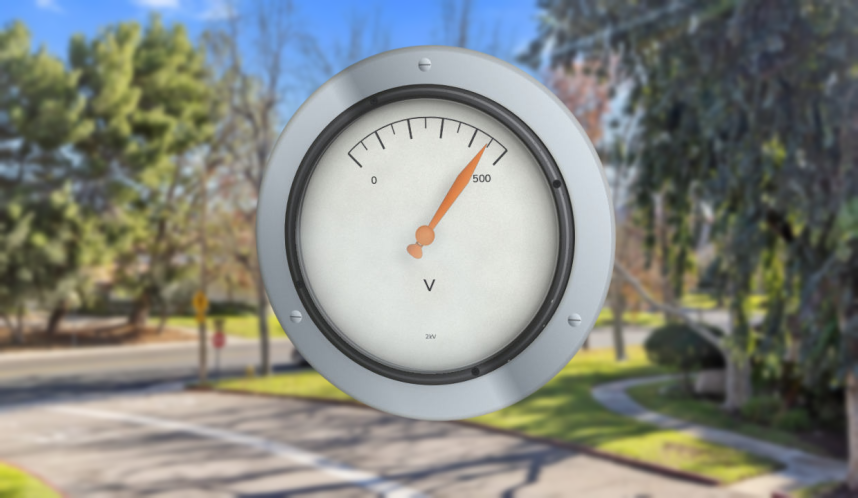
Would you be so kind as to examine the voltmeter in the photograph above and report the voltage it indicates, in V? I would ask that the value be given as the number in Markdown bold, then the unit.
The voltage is **450** V
